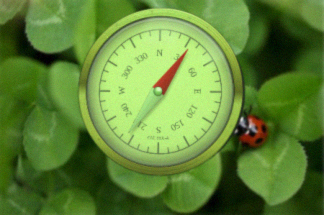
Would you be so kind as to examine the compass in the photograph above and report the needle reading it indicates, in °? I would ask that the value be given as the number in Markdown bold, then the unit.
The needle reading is **35** °
